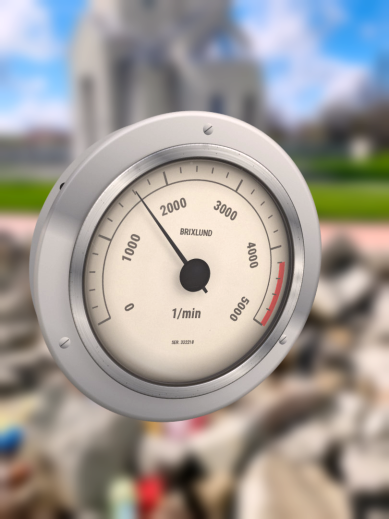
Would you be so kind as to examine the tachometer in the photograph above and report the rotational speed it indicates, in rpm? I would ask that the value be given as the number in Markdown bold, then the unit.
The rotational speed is **1600** rpm
